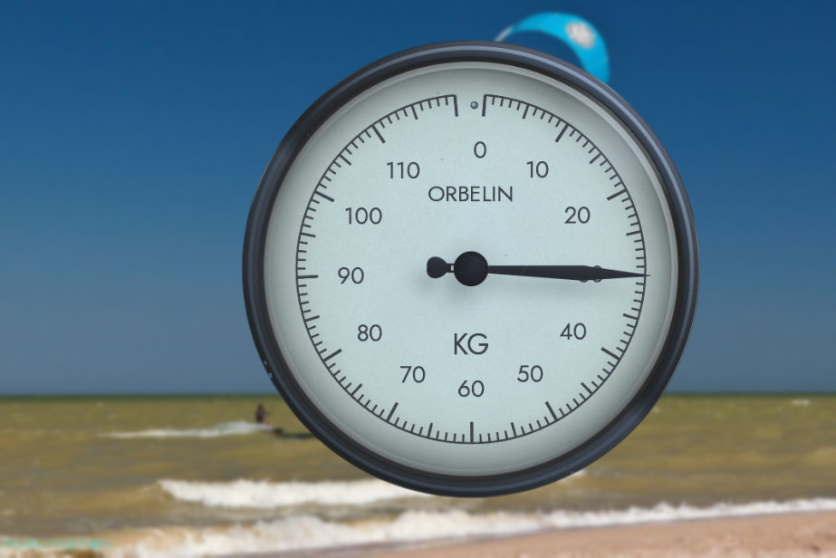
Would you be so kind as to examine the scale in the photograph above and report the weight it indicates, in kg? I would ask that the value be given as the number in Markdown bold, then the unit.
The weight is **30** kg
